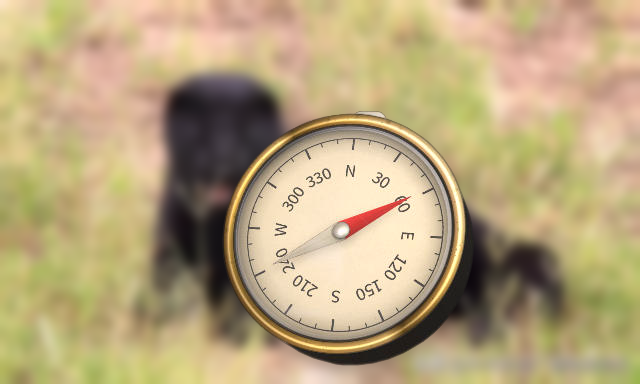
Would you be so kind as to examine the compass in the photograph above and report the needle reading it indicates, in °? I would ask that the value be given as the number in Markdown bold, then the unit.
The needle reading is **60** °
